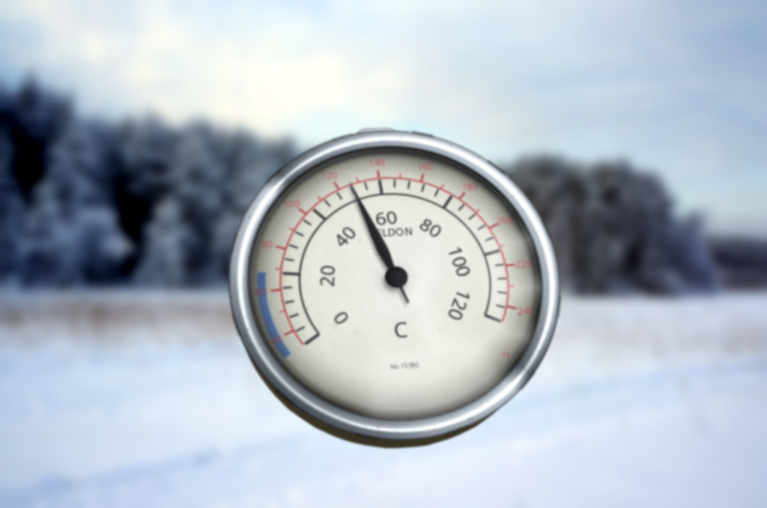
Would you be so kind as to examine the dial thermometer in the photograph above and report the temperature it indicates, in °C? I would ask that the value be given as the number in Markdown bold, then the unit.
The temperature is **52** °C
